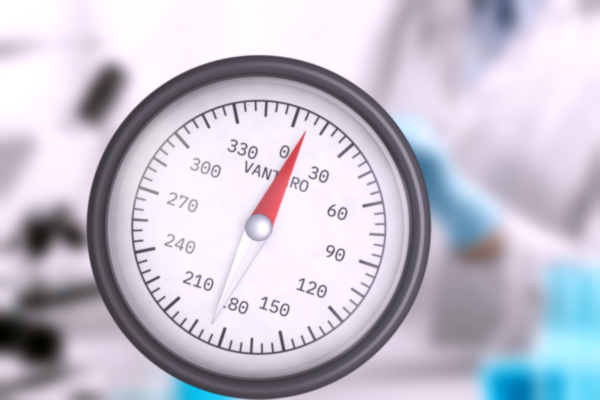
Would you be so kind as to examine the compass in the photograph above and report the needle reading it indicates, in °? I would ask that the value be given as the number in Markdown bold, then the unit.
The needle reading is **7.5** °
